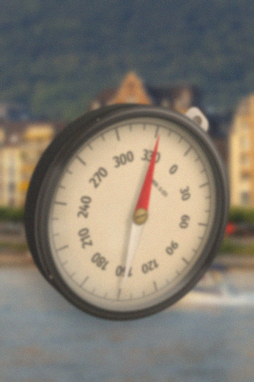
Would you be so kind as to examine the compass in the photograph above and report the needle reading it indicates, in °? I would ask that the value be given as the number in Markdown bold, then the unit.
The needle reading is **330** °
